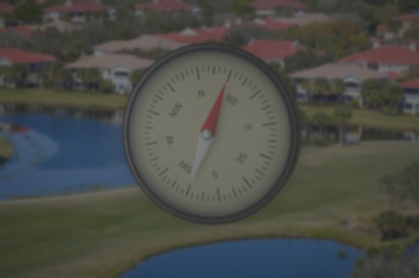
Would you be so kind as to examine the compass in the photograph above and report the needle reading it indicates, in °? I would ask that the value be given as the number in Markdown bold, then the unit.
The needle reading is **30** °
